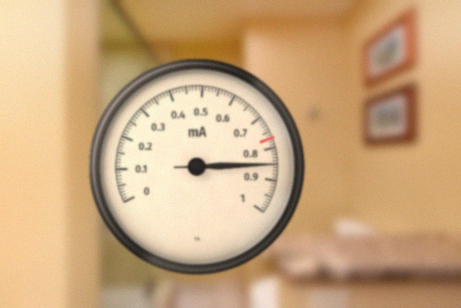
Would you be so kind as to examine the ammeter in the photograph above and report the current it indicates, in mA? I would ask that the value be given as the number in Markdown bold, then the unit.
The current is **0.85** mA
